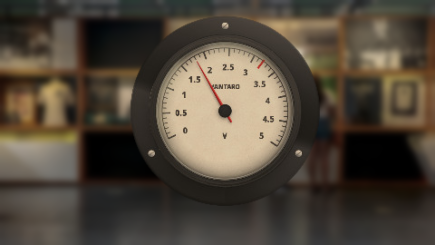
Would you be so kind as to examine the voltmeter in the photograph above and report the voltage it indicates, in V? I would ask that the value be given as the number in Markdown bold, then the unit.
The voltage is **1.8** V
